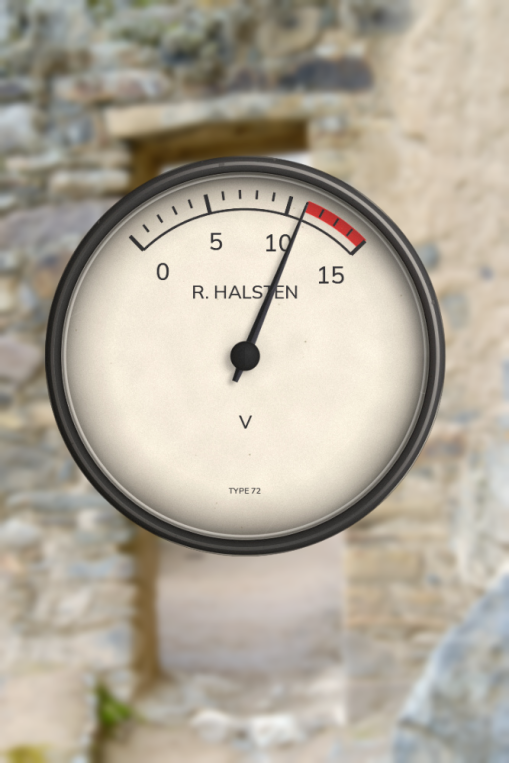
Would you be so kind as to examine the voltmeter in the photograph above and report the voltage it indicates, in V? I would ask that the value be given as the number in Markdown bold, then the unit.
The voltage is **11** V
